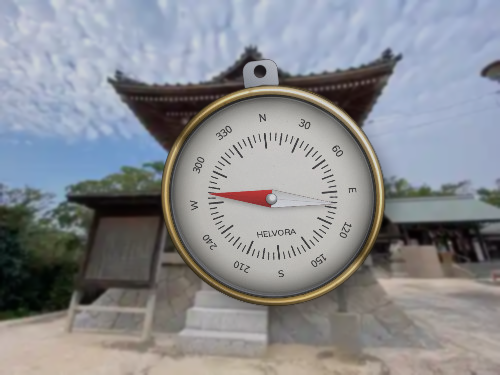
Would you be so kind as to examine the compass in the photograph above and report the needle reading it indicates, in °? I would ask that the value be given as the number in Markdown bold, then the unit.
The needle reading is **280** °
